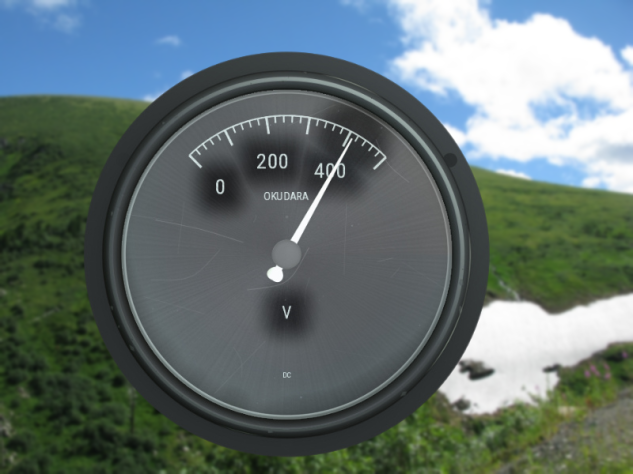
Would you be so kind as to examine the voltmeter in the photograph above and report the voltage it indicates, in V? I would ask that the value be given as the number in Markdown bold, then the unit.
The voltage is **410** V
